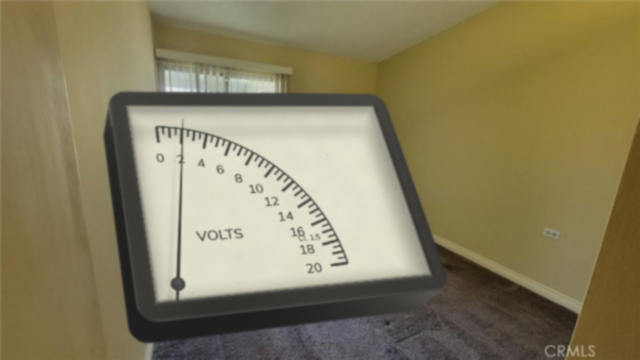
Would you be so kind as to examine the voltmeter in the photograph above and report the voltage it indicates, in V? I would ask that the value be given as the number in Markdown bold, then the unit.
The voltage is **2** V
